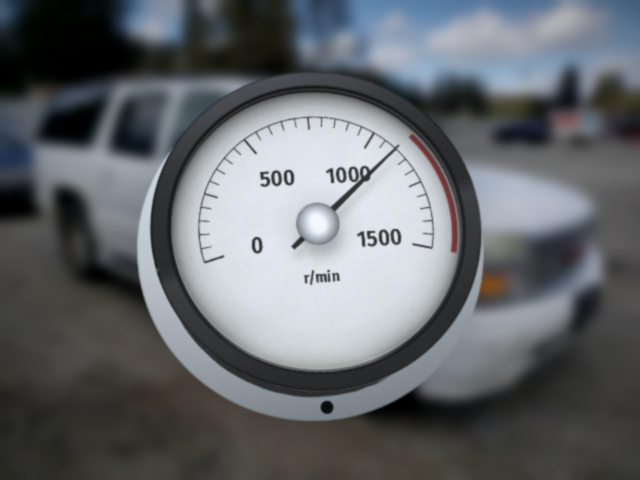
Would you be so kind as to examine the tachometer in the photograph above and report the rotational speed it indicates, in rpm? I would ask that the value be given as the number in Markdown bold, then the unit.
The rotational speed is **1100** rpm
